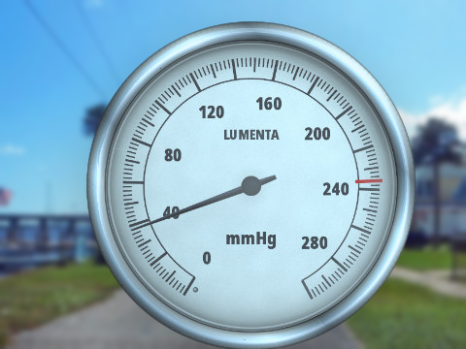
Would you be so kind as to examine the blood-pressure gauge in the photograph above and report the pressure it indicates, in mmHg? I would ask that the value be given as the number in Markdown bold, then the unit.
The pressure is **38** mmHg
